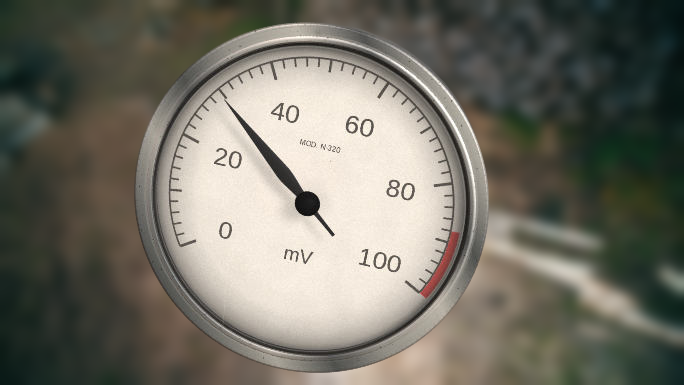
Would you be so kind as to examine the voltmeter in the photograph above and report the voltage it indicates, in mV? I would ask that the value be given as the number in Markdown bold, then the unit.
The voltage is **30** mV
